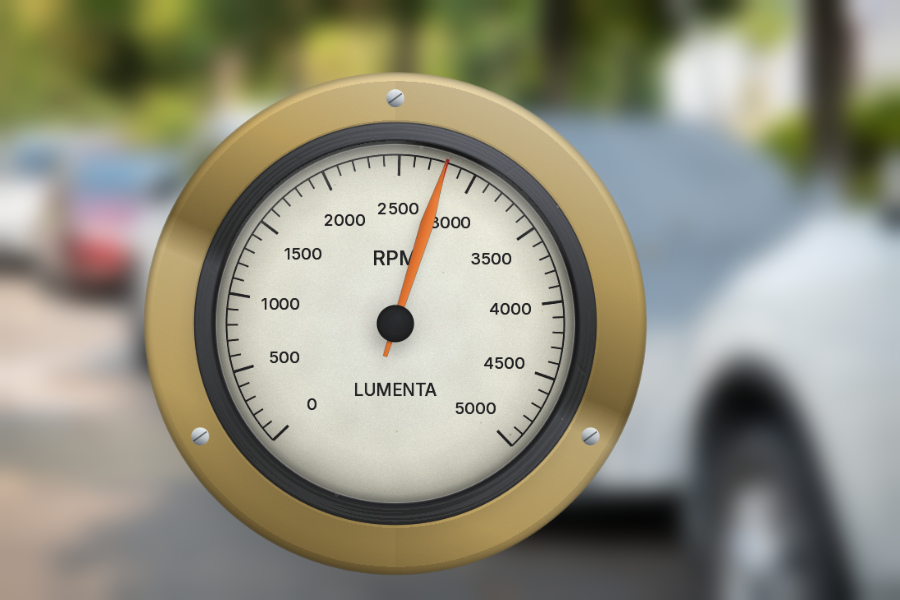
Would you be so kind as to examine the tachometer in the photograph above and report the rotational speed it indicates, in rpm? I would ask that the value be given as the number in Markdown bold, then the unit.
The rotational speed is **2800** rpm
